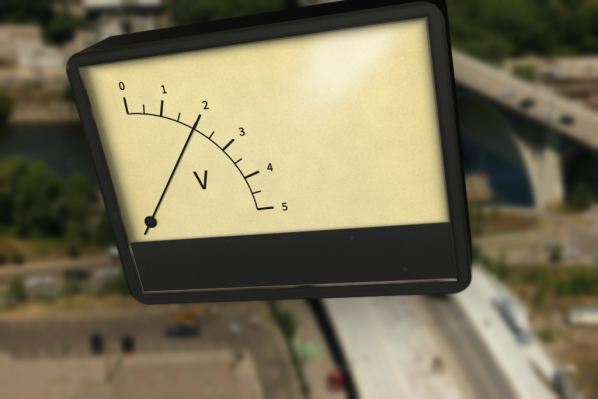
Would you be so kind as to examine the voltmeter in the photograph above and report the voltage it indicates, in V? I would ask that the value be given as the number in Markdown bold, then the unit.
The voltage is **2** V
